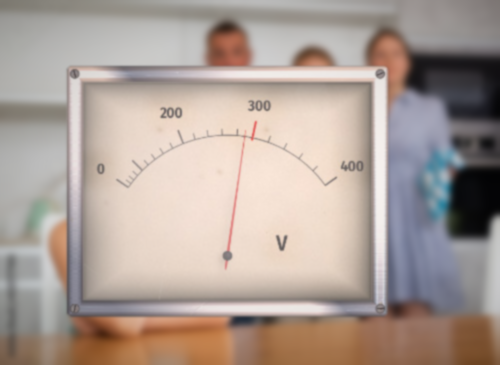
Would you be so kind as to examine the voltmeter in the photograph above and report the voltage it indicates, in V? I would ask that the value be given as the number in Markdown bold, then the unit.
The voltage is **290** V
